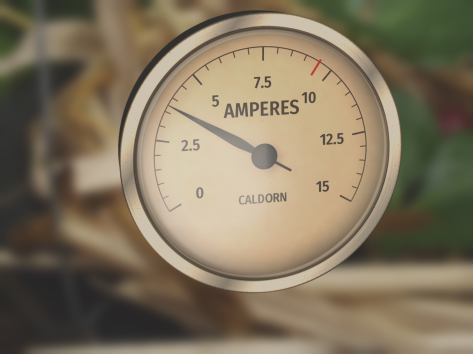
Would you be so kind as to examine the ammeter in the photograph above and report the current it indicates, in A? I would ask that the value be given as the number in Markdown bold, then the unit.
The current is **3.75** A
